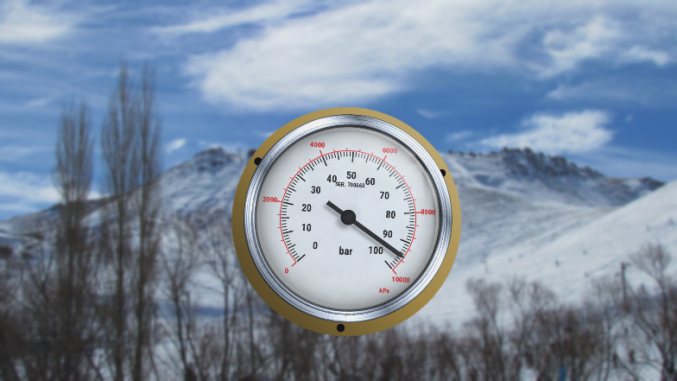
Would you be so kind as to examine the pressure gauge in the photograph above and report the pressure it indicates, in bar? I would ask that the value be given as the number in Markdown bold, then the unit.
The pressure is **95** bar
